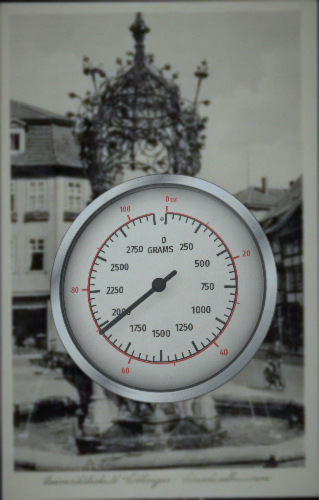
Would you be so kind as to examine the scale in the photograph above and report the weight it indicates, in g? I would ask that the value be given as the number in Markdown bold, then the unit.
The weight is **1950** g
